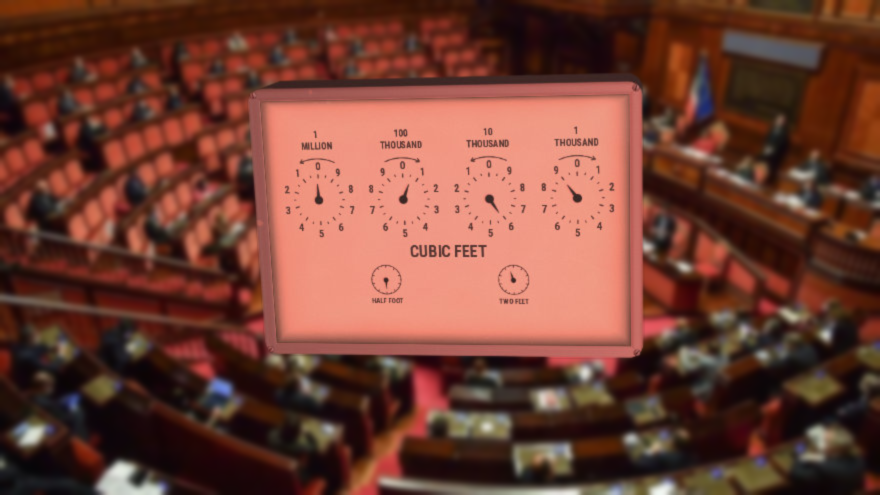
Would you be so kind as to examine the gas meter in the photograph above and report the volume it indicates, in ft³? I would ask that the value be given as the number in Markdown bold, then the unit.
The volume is **5900** ft³
